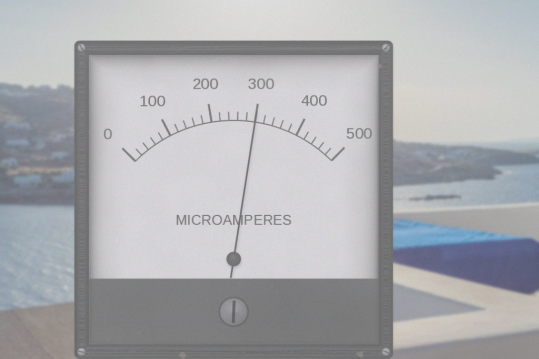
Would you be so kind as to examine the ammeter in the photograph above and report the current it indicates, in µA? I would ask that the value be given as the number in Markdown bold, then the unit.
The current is **300** µA
